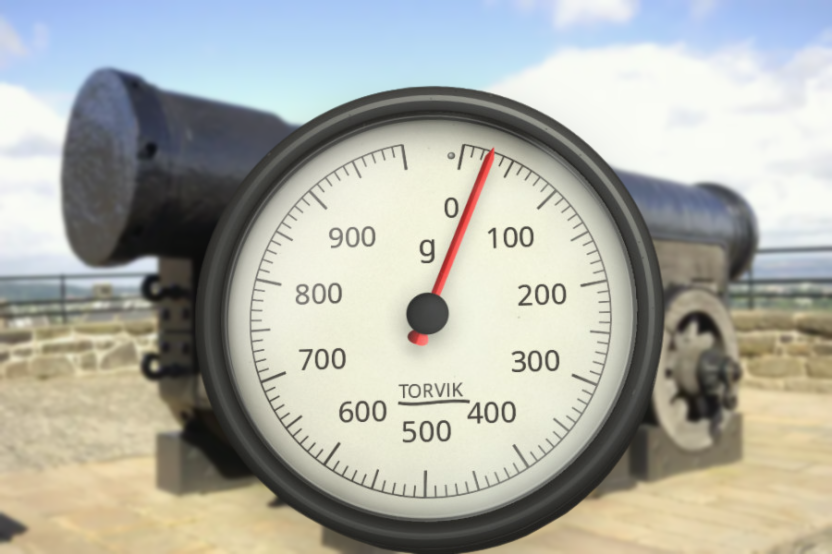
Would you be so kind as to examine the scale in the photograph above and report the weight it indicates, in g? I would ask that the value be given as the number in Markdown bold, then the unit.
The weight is **30** g
